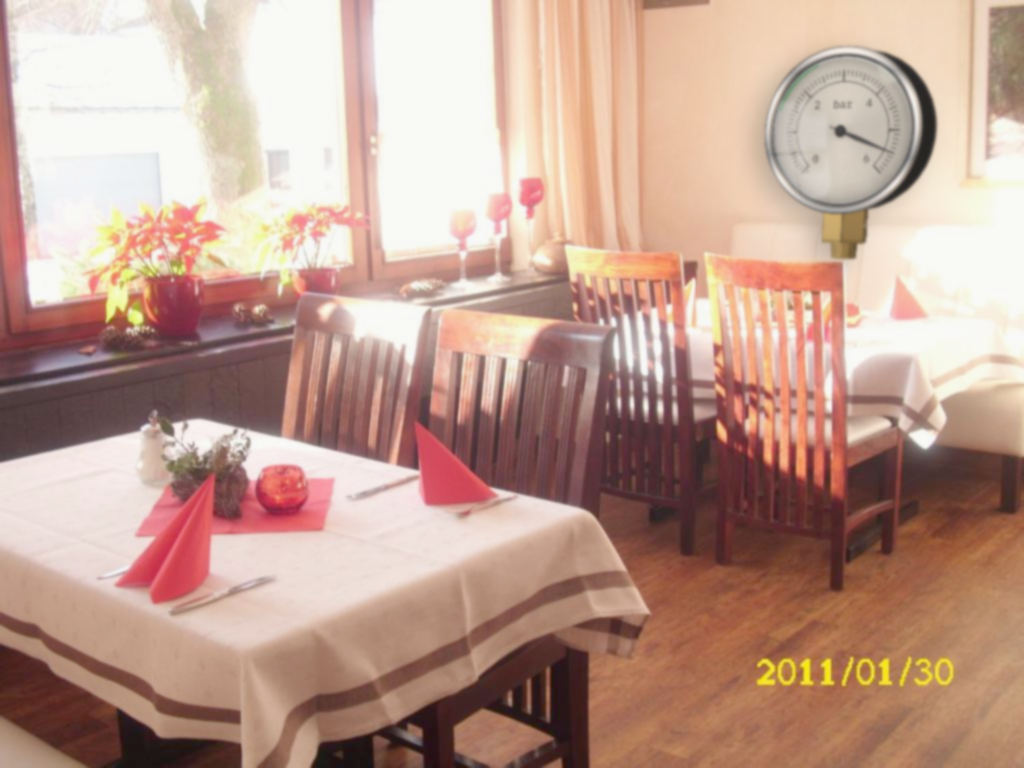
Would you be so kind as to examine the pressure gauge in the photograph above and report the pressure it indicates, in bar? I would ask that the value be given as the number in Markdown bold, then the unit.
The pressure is **5.5** bar
